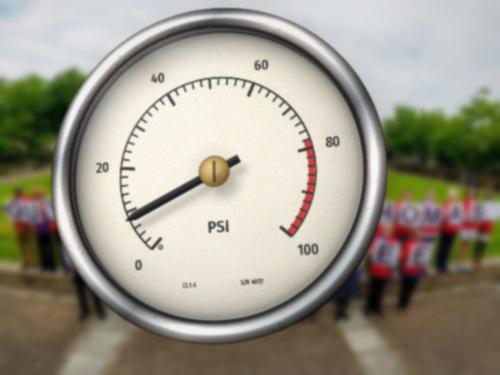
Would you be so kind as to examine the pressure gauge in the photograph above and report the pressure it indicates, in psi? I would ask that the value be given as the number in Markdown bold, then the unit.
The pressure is **8** psi
